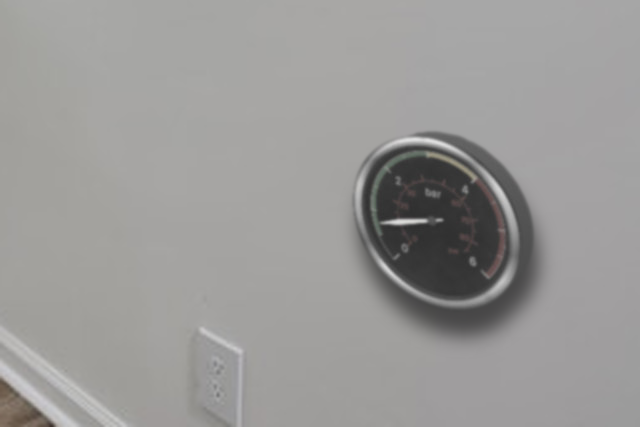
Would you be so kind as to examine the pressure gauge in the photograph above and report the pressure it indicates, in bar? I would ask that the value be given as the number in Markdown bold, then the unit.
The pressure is **0.75** bar
